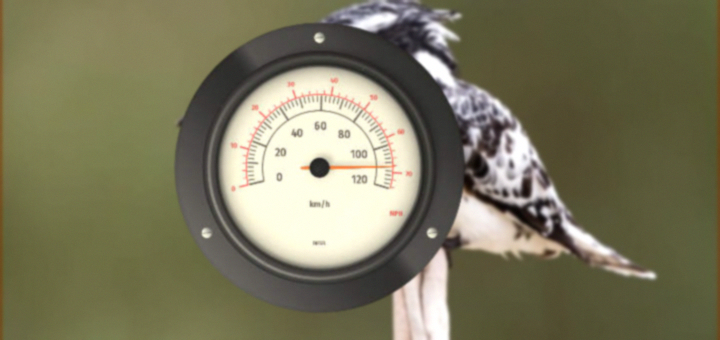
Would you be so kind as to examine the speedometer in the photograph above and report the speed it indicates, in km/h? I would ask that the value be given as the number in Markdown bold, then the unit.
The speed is **110** km/h
